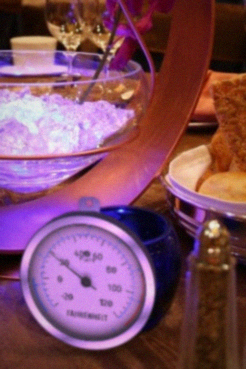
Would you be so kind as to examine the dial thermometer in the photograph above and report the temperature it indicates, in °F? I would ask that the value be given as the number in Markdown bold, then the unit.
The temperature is **20** °F
